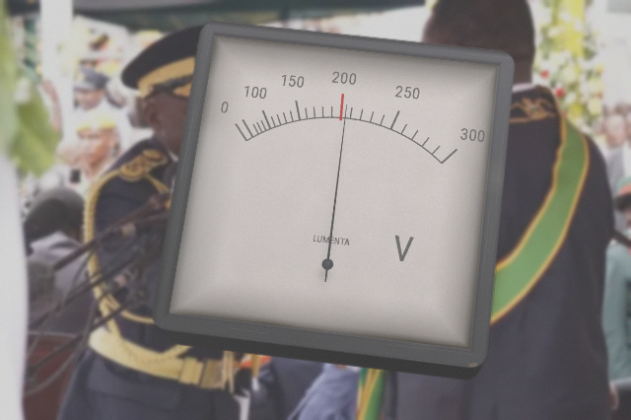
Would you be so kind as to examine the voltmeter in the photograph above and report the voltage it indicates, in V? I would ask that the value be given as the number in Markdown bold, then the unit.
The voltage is **205** V
